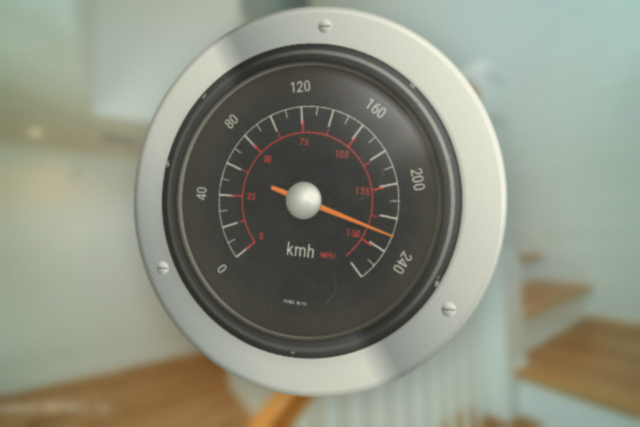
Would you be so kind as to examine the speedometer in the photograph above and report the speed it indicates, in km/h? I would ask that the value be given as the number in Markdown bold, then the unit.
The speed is **230** km/h
